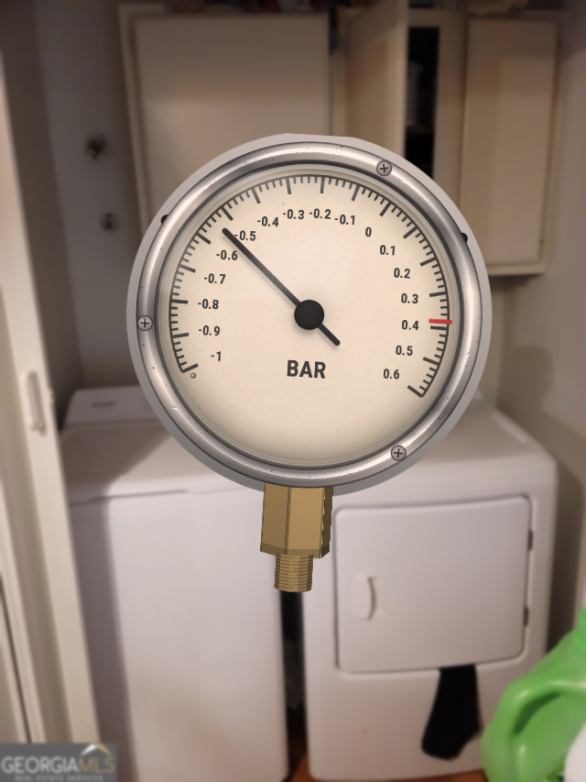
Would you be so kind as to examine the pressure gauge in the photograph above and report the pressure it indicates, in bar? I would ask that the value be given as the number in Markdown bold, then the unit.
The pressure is **-0.54** bar
